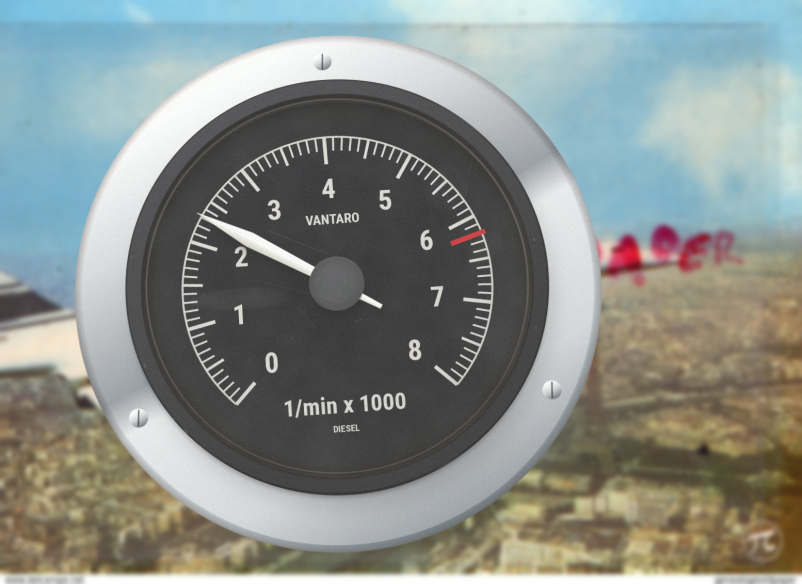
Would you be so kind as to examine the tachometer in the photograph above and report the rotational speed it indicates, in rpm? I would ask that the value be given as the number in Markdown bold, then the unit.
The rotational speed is **2300** rpm
